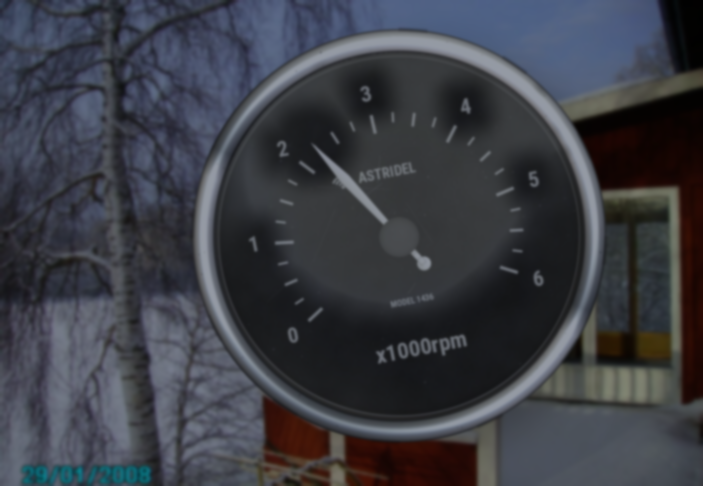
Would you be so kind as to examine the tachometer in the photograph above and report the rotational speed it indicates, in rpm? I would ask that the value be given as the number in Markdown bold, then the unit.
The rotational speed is **2250** rpm
